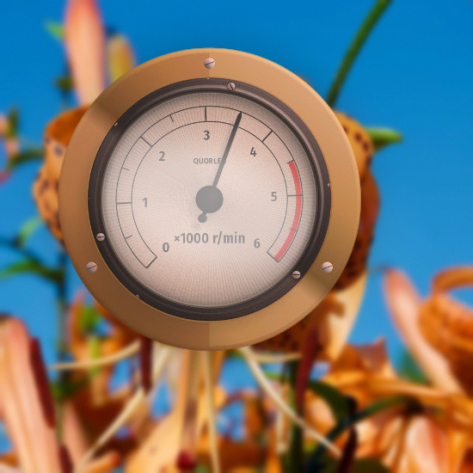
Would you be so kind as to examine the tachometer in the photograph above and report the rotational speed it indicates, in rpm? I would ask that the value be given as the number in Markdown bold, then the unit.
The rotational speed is **3500** rpm
